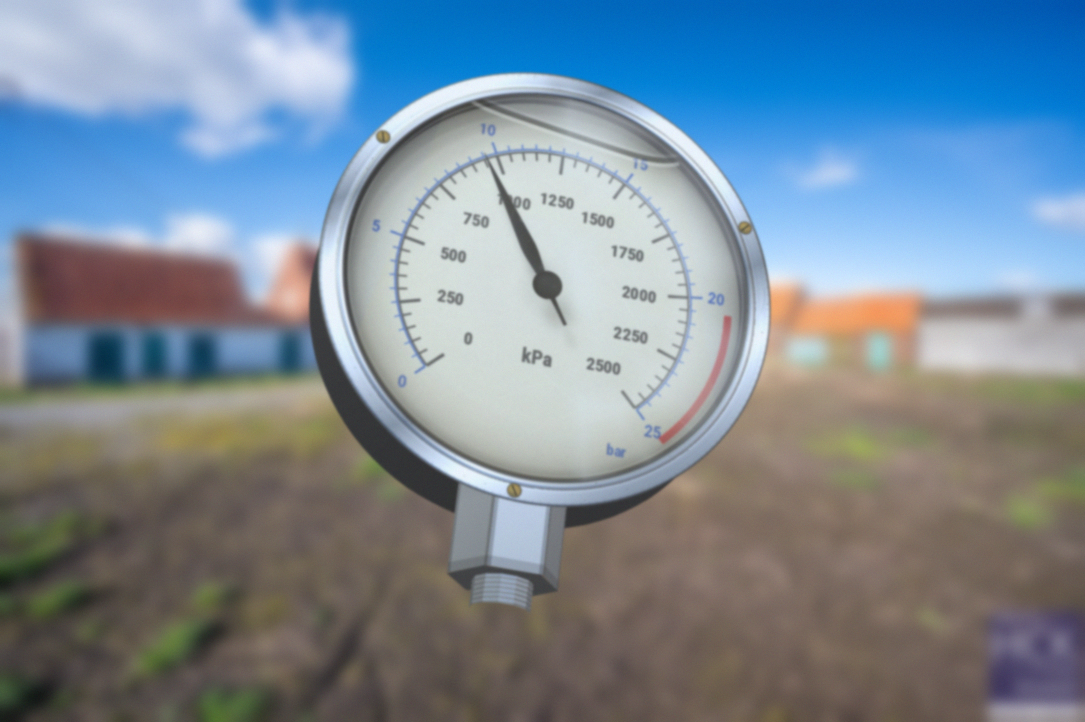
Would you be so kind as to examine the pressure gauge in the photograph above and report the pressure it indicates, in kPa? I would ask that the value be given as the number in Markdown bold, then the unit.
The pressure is **950** kPa
